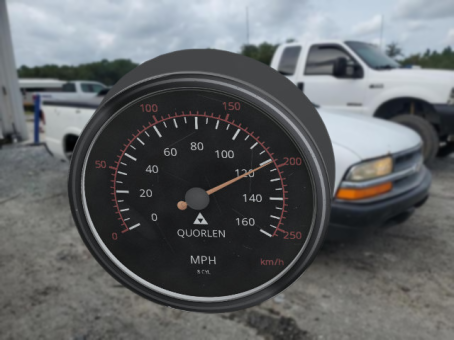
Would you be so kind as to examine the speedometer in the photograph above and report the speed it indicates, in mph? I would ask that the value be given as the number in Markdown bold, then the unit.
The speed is **120** mph
